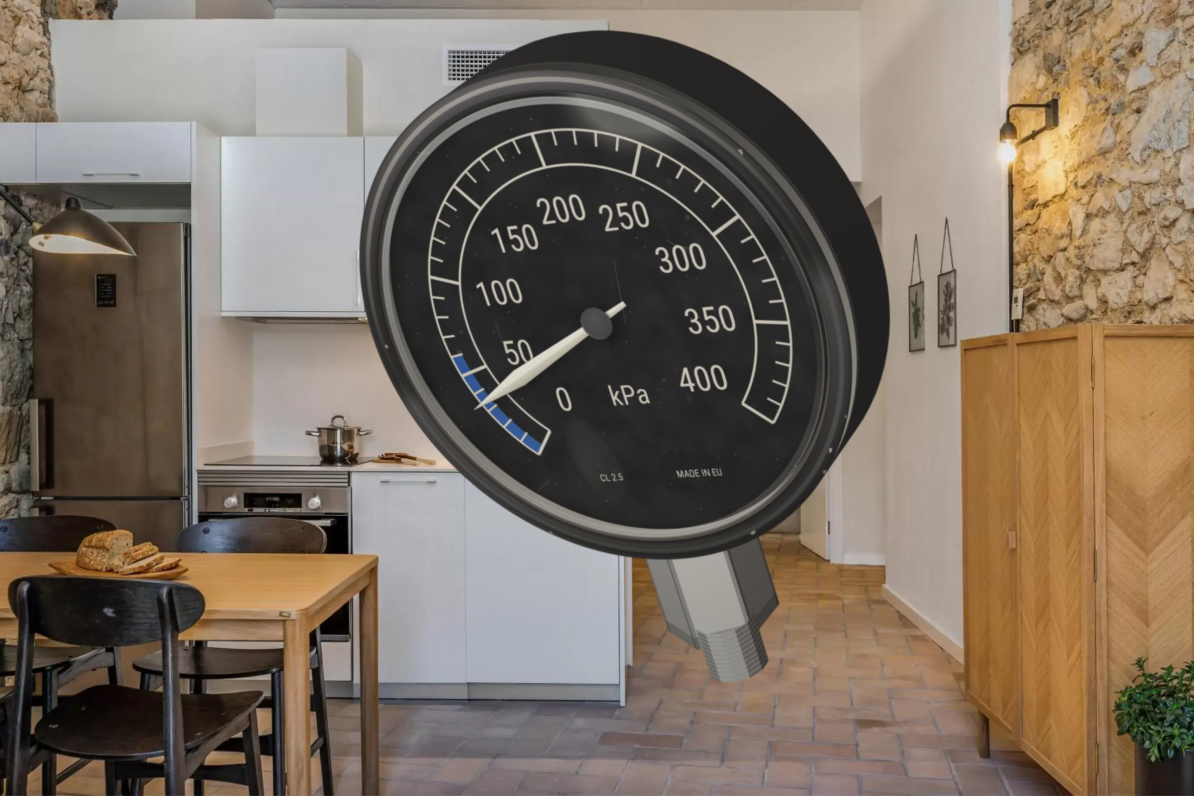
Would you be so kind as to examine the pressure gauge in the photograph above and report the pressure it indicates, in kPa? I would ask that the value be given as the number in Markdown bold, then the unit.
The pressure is **35** kPa
